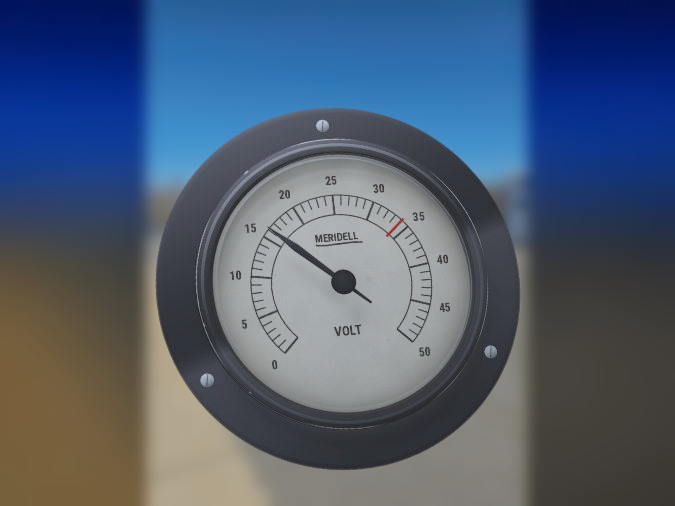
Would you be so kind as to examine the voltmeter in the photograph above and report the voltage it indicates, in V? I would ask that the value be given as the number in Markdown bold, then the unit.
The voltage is **16** V
